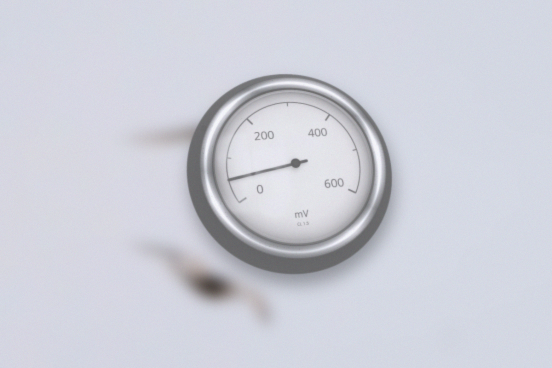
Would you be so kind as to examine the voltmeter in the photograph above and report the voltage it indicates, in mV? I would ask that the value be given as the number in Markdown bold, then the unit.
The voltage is **50** mV
